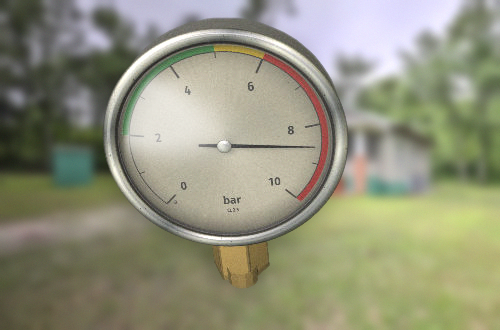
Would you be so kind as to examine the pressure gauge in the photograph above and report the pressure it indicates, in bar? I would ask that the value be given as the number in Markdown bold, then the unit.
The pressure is **8.5** bar
